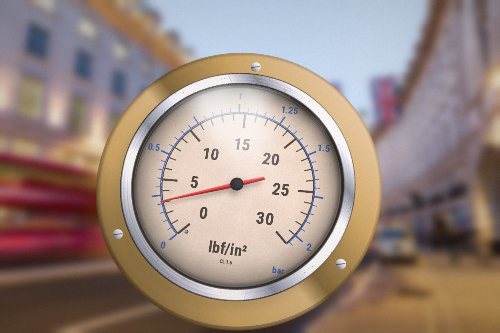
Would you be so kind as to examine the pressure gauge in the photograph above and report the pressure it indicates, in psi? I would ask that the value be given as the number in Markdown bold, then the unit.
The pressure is **3** psi
